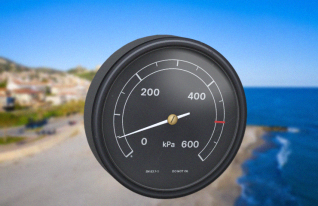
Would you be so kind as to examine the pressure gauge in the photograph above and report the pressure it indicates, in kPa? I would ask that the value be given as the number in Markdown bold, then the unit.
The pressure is **50** kPa
